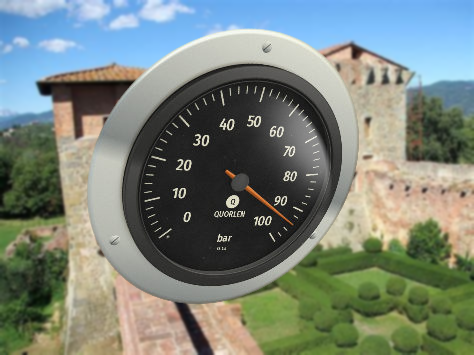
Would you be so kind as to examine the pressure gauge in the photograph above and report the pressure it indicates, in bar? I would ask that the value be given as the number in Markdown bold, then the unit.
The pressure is **94** bar
